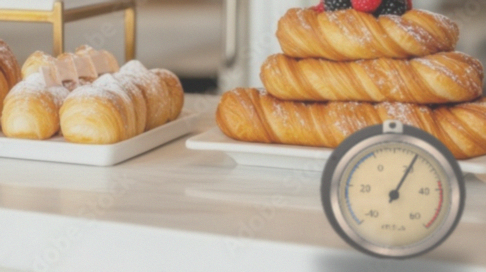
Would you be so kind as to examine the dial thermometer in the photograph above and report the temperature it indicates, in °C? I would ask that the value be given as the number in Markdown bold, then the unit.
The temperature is **20** °C
